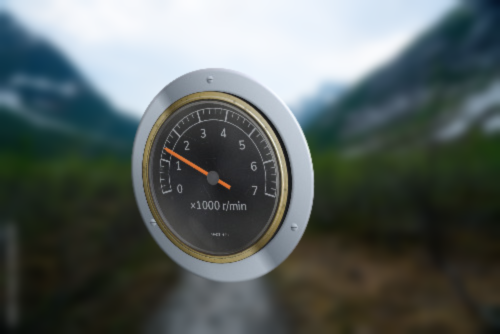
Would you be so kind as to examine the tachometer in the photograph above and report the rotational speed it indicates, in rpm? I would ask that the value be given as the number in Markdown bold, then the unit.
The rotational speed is **1400** rpm
